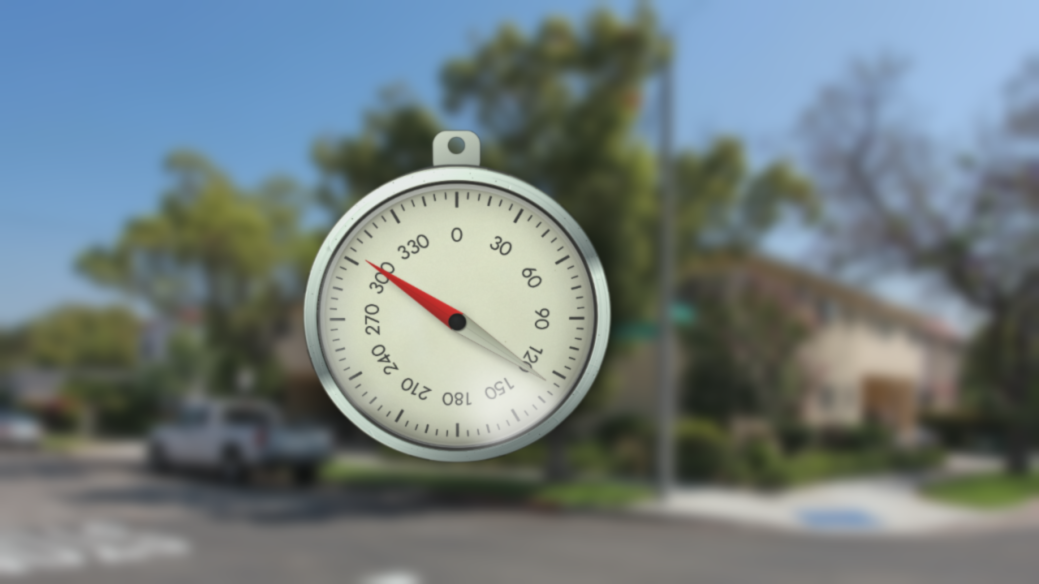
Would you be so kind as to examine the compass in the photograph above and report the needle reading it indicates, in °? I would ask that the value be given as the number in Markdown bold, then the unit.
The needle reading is **305** °
